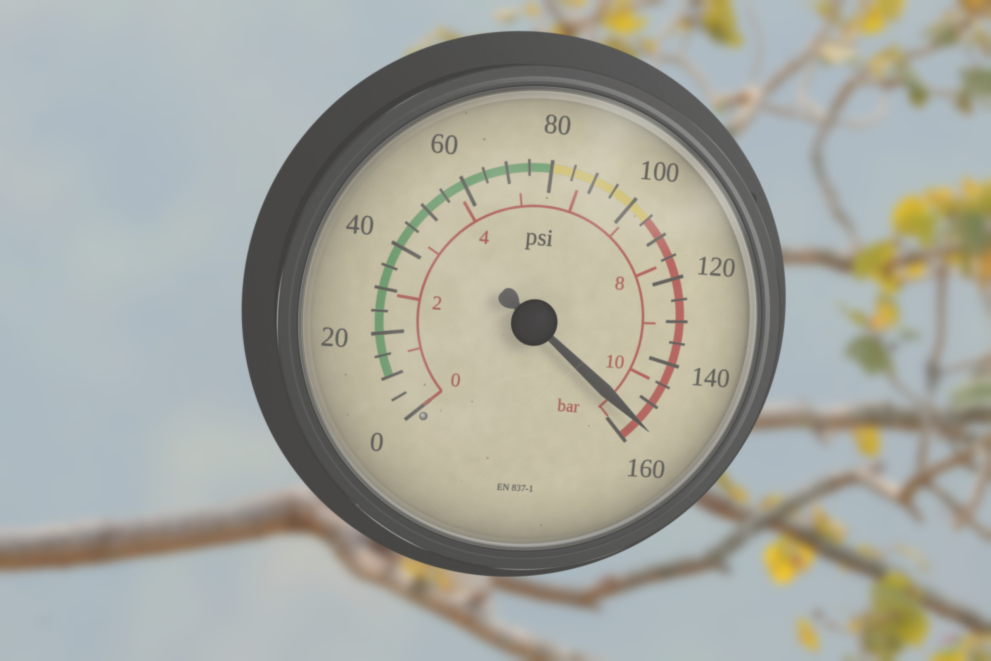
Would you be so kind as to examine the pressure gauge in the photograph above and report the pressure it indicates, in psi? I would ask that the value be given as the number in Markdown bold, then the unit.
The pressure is **155** psi
